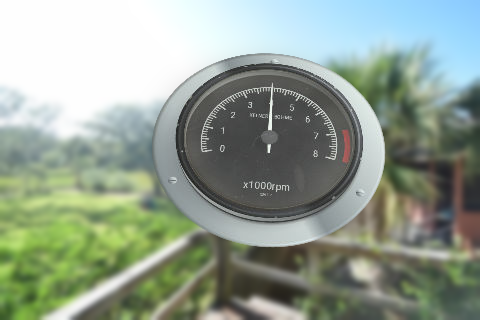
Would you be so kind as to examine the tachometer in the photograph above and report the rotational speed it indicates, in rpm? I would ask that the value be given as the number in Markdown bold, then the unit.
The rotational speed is **4000** rpm
